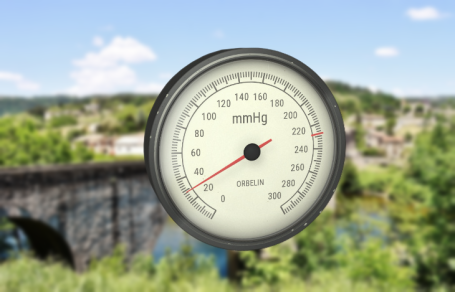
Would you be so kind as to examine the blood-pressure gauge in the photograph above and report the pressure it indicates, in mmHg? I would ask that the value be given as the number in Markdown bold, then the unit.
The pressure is **30** mmHg
